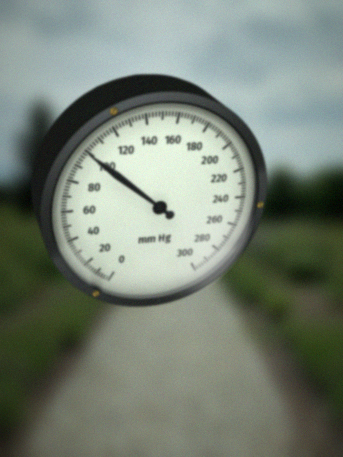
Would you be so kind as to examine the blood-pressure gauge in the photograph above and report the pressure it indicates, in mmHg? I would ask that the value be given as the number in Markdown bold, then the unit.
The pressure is **100** mmHg
